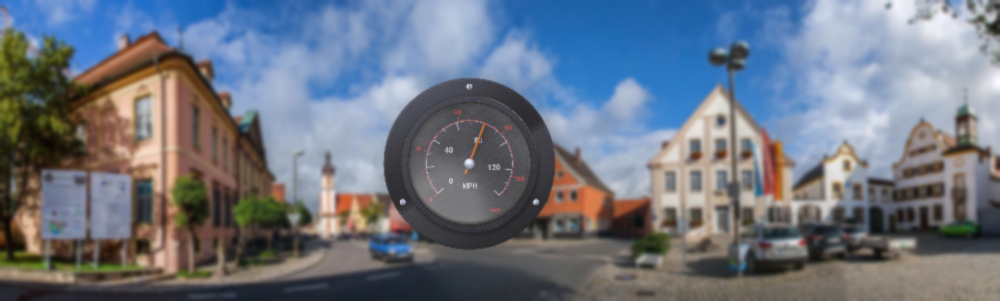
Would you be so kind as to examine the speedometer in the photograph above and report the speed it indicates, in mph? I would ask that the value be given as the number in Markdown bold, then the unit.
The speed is **80** mph
